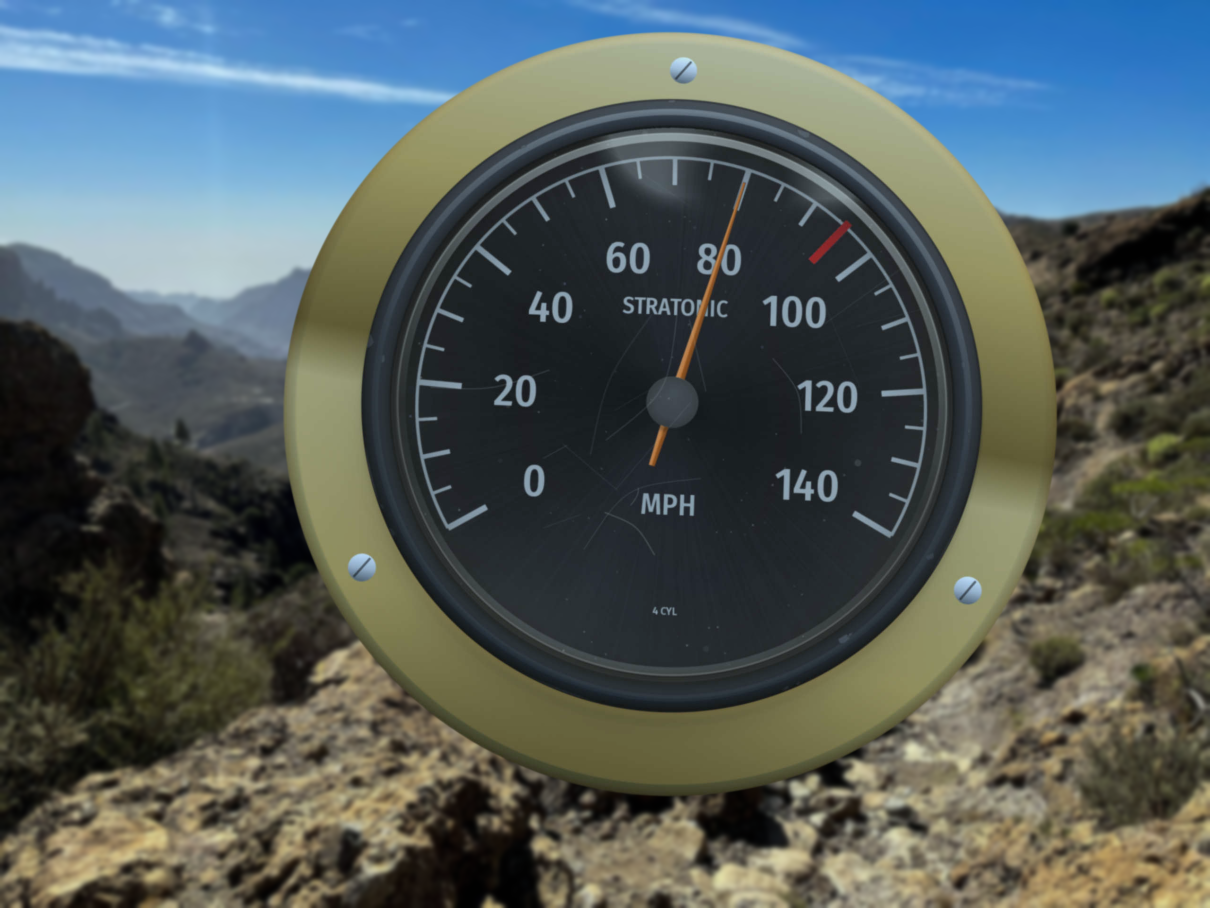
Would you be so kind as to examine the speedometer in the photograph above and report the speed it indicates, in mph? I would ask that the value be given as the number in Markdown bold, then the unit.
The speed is **80** mph
